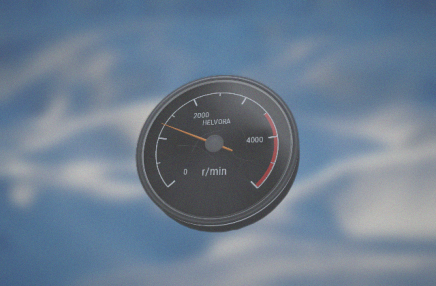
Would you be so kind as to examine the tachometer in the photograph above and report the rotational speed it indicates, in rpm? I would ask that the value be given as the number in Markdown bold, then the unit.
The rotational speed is **1250** rpm
